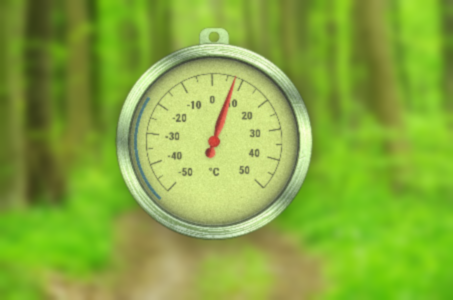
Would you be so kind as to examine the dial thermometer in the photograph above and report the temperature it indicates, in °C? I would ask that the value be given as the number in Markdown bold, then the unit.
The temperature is **7.5** °C
